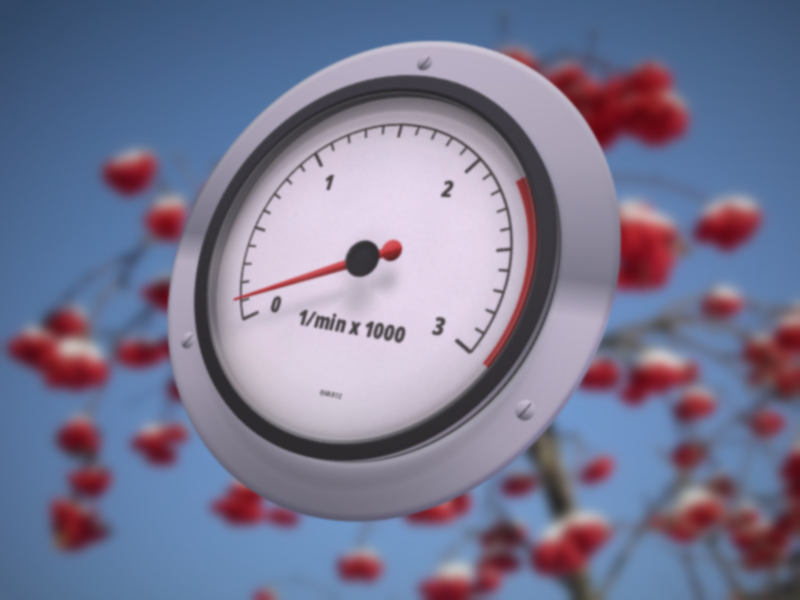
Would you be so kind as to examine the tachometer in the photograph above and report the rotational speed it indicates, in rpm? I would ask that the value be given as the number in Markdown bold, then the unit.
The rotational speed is **100** rpm
